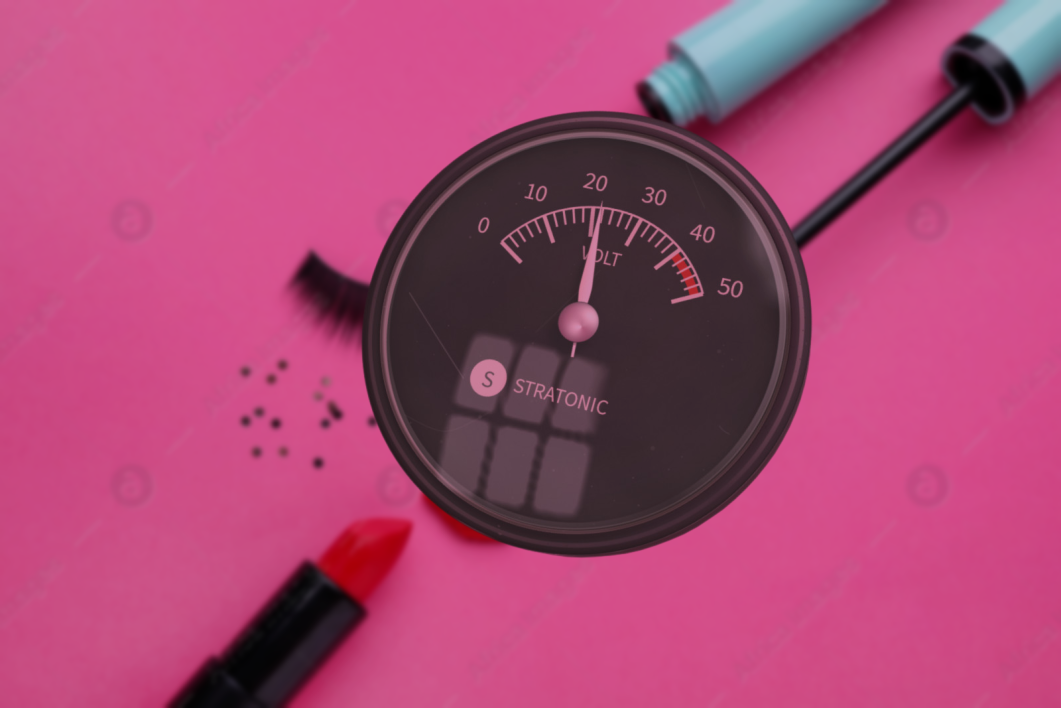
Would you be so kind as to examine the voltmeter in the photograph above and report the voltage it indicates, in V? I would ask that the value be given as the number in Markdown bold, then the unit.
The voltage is **22** V
